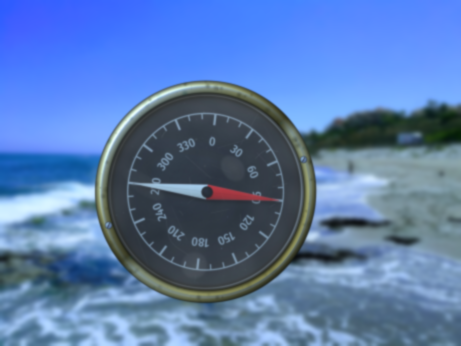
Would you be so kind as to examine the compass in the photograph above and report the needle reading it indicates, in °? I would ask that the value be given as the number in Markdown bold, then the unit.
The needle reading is **90** °
